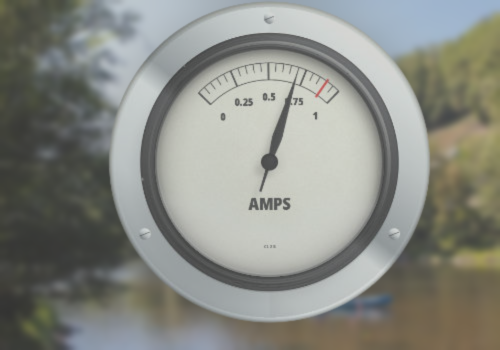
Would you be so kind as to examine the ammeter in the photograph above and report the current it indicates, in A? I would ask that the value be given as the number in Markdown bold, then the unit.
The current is **0.7** A
